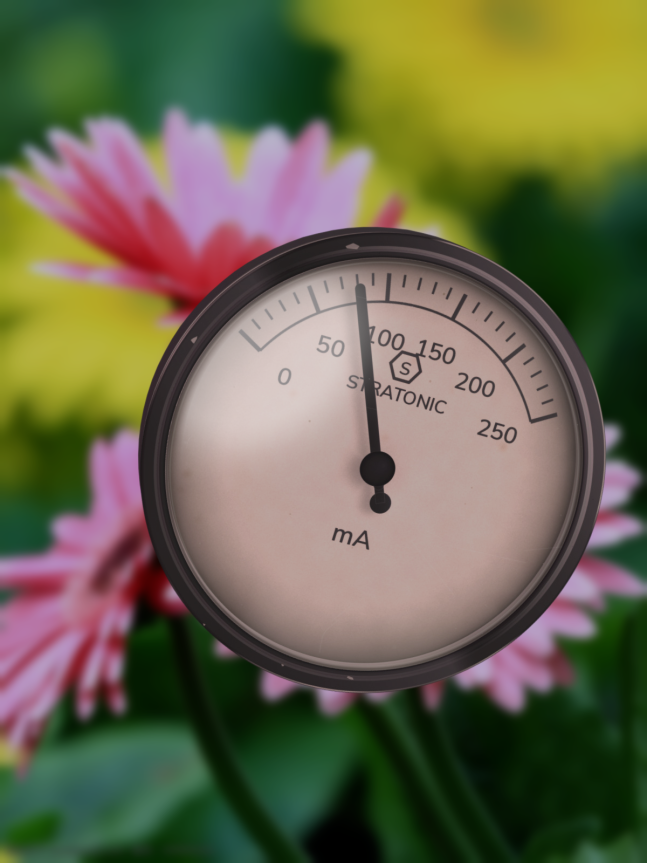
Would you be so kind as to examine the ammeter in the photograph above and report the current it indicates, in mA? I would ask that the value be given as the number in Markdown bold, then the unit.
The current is **80** mA
